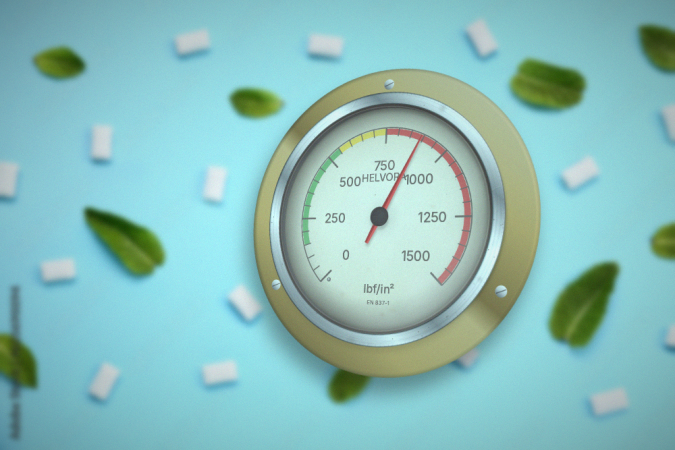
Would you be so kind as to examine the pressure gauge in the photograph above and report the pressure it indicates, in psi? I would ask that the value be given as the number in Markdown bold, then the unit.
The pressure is **900** psi
